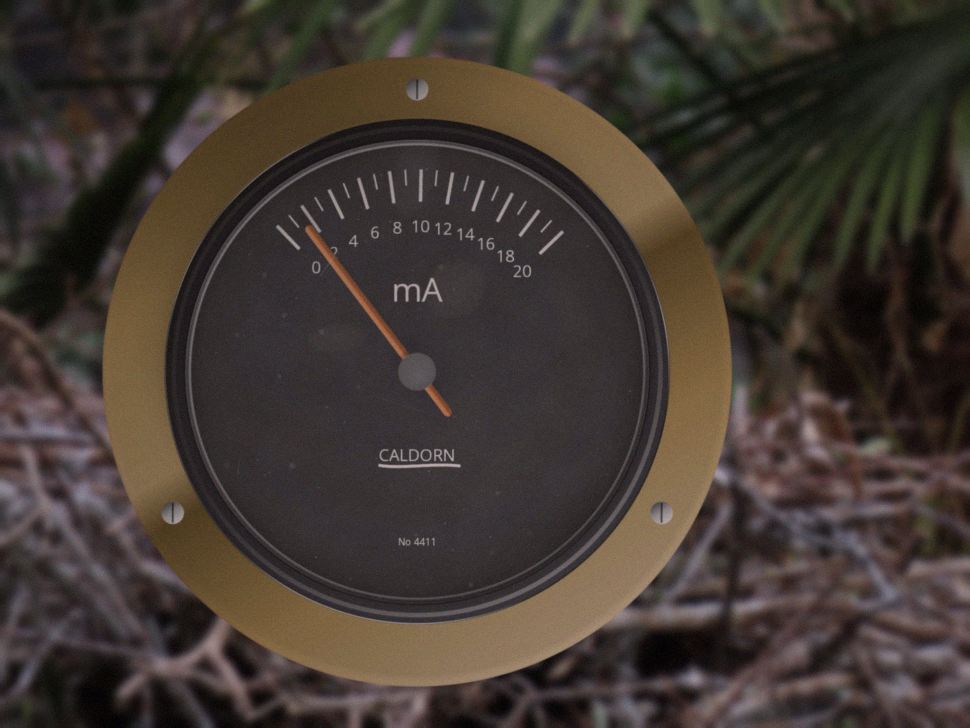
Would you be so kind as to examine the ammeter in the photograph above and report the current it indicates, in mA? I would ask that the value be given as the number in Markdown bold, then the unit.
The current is **1.5** mA
